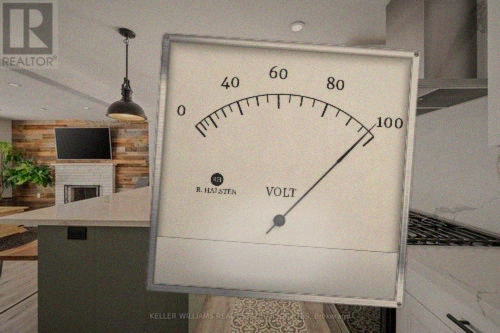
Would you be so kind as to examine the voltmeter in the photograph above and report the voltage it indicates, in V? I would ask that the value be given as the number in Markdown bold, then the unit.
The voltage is **97.5** V
